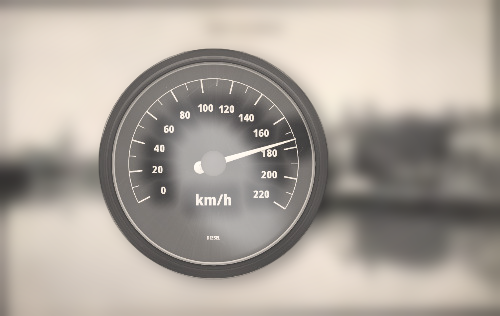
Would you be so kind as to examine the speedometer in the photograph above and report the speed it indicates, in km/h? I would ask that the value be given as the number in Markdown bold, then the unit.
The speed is **175** km/h
